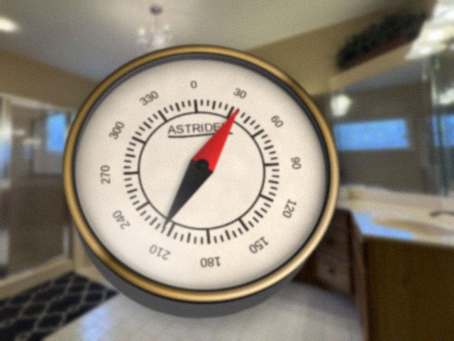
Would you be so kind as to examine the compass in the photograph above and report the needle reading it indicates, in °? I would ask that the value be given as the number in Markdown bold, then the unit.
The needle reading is **35** °
